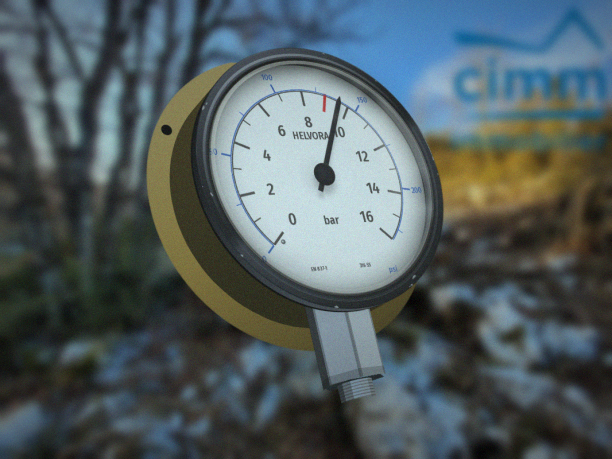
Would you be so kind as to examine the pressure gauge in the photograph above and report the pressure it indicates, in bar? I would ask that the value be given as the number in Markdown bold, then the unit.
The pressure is **9.5** bar
